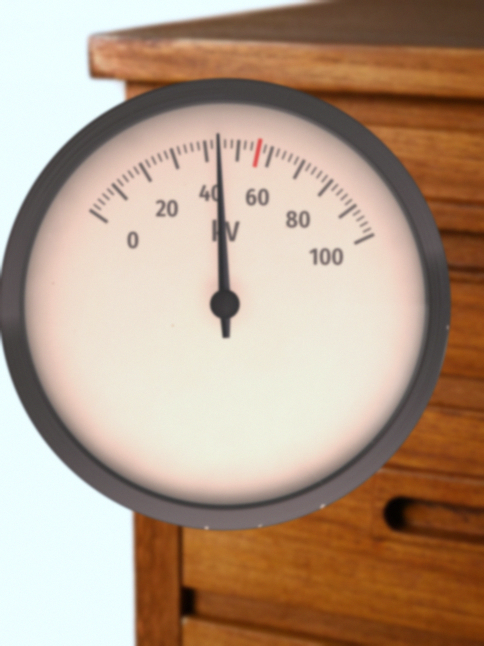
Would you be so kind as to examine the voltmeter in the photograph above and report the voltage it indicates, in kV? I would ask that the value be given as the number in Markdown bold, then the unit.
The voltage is **44** kV
